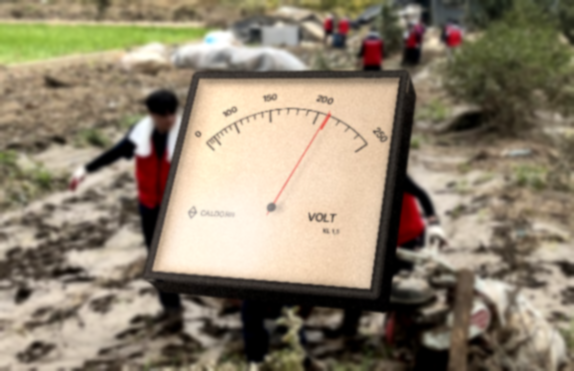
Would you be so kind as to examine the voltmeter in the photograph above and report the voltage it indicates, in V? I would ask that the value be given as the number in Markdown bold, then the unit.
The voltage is **210** V
